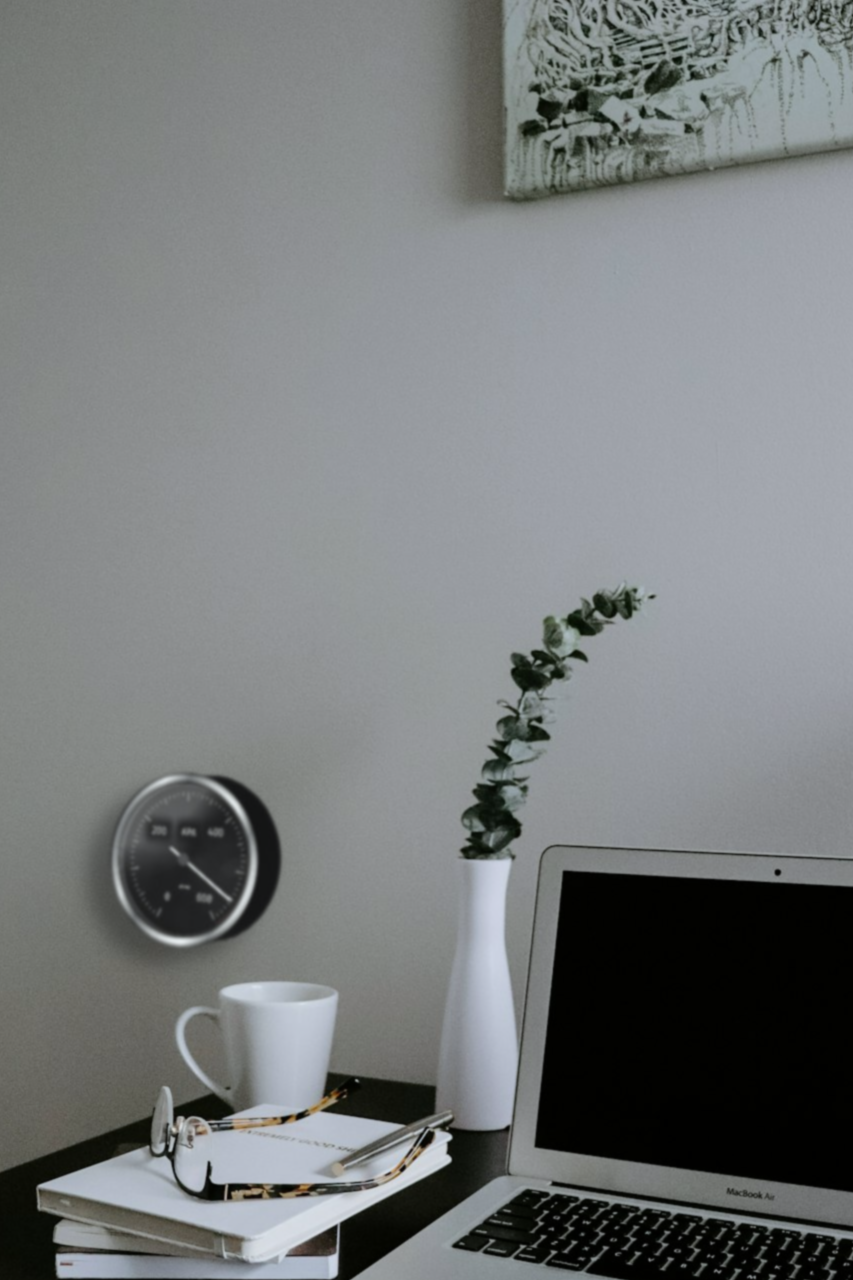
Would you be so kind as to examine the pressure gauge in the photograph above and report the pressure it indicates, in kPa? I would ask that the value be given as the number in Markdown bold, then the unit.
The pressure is **550** kPa
